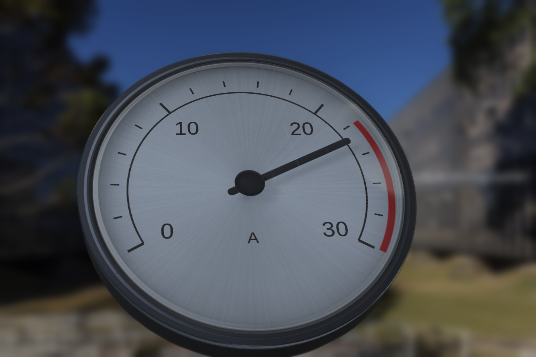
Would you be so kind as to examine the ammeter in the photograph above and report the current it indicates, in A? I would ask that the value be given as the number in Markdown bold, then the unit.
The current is **23** A
